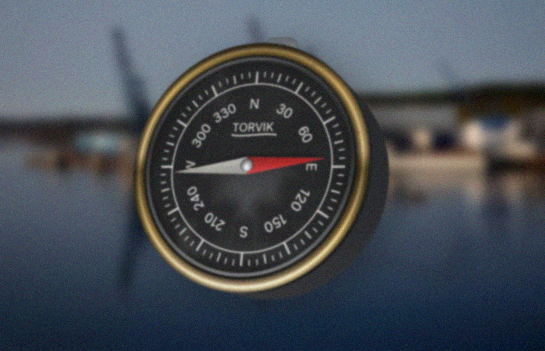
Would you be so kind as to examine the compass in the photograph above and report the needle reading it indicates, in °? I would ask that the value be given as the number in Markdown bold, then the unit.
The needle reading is **85** °
